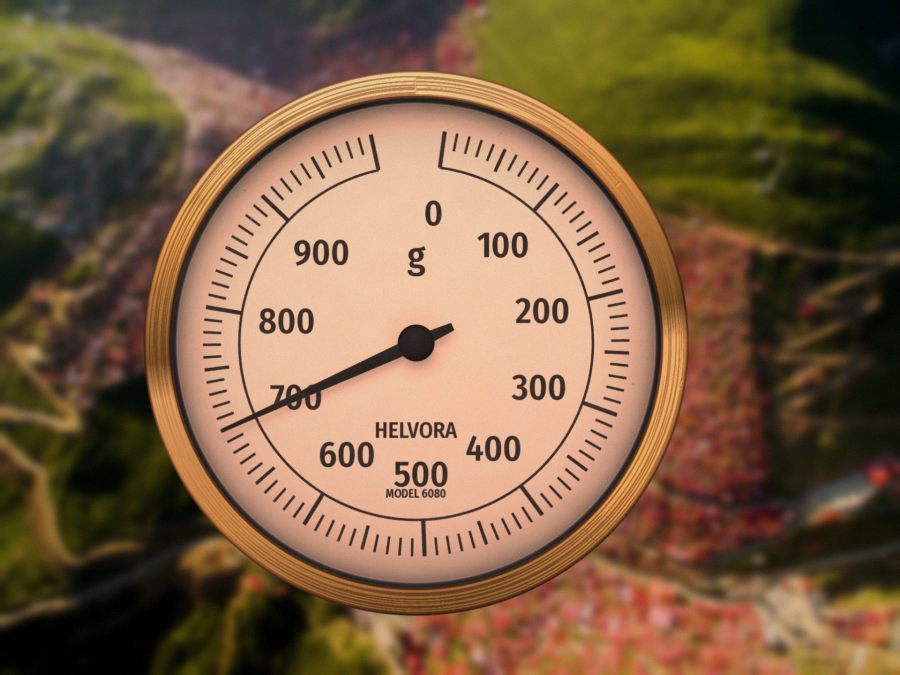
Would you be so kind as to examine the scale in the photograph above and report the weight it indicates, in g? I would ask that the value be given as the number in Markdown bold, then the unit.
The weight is **700** g
